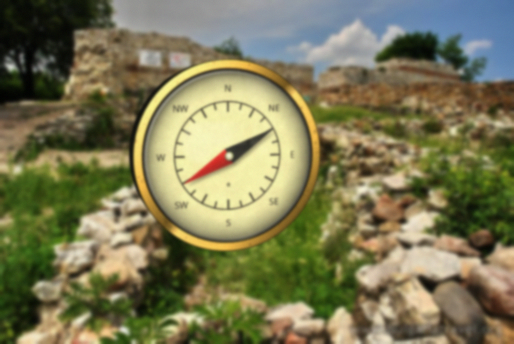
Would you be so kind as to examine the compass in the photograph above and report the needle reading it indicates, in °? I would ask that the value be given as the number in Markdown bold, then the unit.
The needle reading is **240** °
